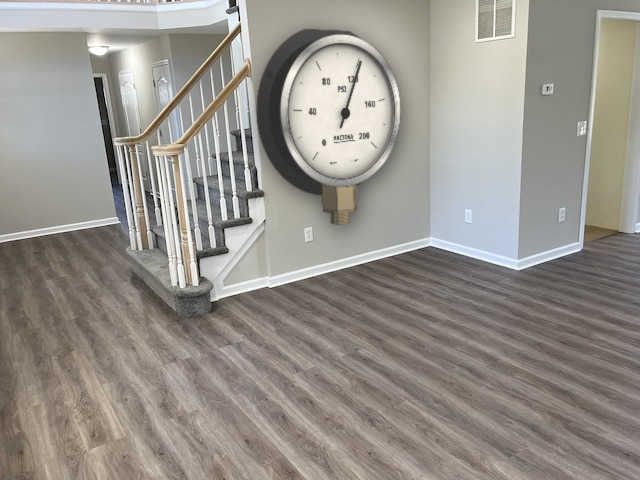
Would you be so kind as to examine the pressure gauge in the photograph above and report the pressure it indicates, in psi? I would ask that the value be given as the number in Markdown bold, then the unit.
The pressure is **120** psi
